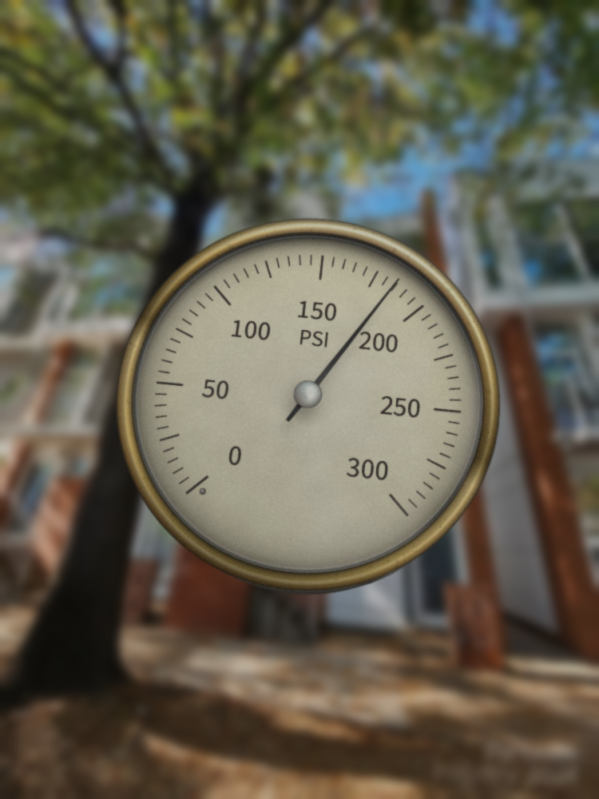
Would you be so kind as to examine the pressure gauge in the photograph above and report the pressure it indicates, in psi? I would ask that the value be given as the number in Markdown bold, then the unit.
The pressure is **185** psi
